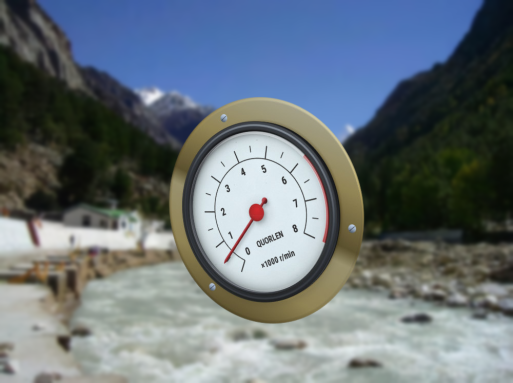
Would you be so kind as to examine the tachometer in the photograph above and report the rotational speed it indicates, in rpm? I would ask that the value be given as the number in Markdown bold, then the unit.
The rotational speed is **500** rpm
